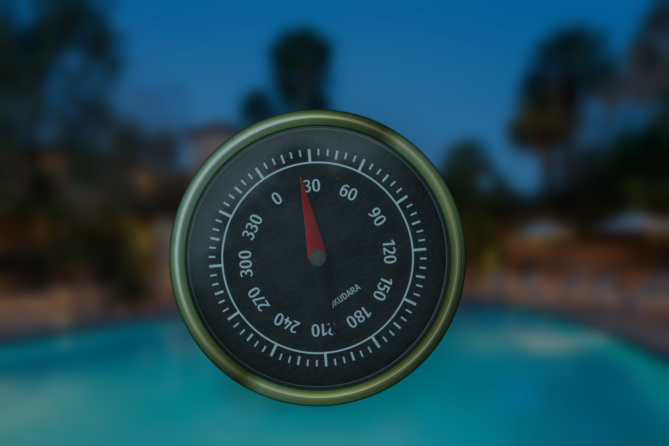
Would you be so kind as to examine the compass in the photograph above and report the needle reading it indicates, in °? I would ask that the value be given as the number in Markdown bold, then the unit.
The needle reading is **22.5** °
